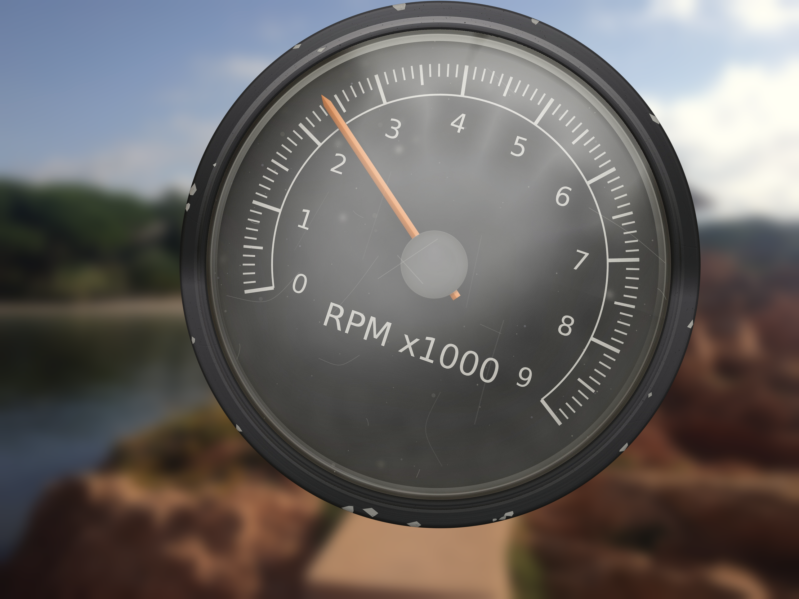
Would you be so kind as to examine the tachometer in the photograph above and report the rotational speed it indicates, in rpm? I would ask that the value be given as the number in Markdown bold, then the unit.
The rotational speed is **2400** rpm
